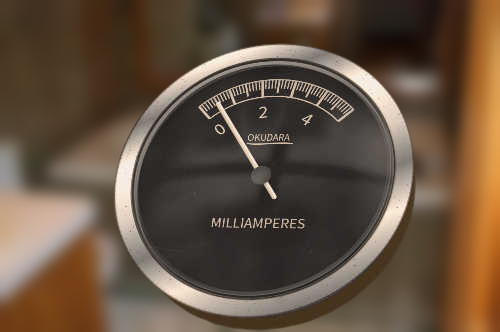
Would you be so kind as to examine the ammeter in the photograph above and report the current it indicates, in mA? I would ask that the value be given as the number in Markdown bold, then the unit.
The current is **0.5** mA
